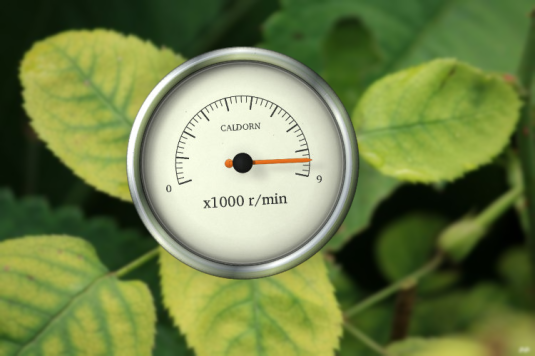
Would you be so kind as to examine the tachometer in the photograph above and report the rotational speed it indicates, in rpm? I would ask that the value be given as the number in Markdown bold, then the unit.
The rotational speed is **8400** rpm
